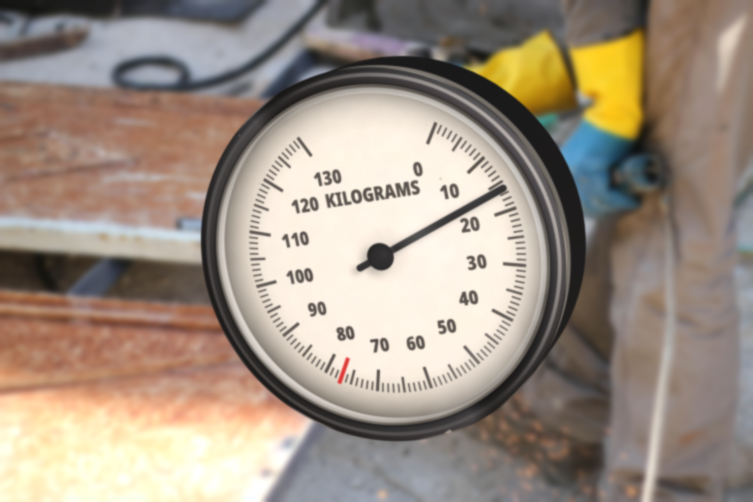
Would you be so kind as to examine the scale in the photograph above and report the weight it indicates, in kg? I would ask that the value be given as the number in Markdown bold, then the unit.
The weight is **16** kg
